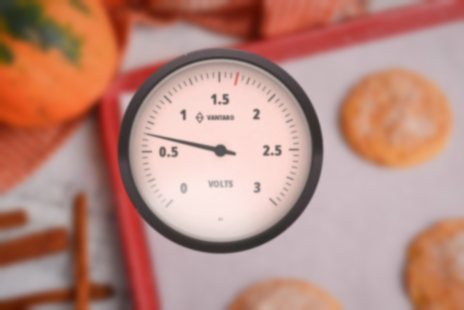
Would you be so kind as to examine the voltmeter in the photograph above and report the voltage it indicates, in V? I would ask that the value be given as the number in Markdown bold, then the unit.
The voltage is **0.65** V
